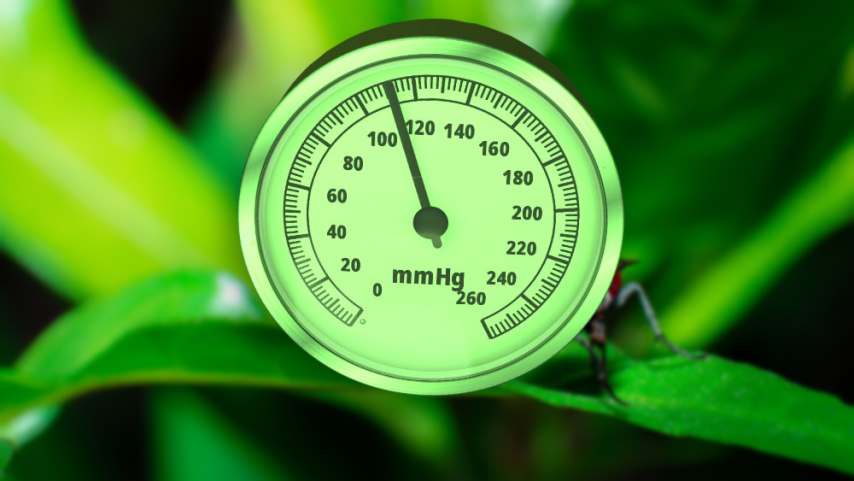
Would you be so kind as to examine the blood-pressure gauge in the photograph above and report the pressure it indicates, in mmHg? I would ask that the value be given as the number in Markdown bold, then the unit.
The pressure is **112** mmHg
